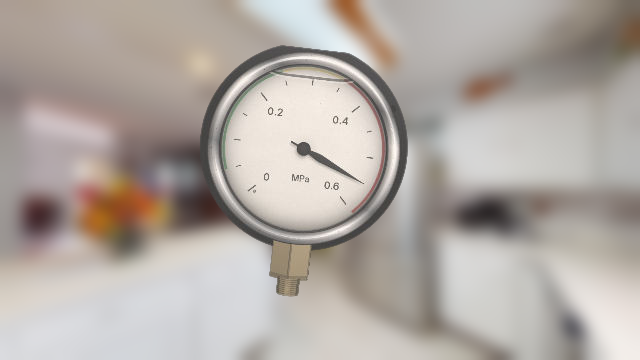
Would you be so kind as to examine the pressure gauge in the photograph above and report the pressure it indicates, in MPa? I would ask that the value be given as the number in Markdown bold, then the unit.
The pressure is **0.55** MPa
